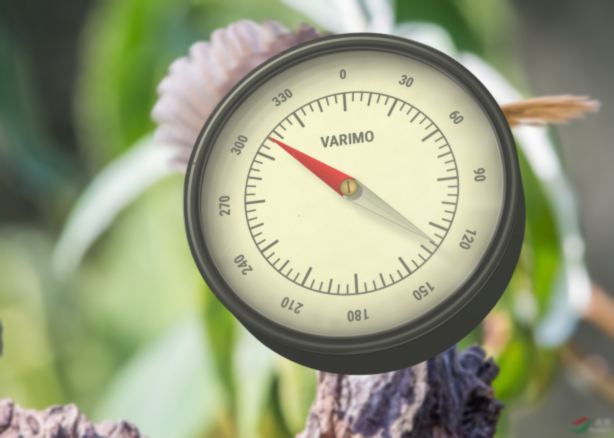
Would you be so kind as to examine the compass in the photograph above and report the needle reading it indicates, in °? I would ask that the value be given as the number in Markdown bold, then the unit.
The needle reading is **310** °
